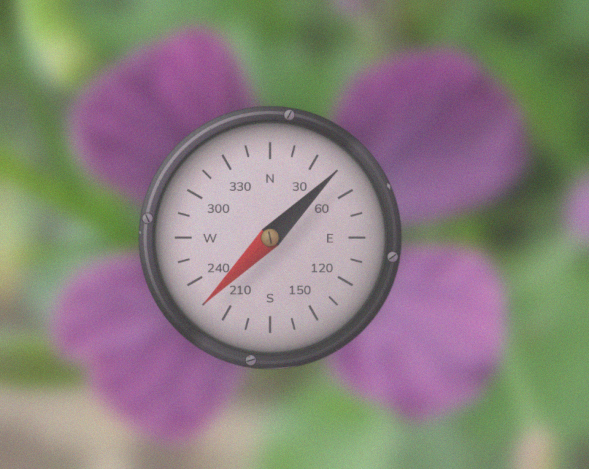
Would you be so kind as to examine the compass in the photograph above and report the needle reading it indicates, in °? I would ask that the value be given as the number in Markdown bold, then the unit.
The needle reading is **225** °
